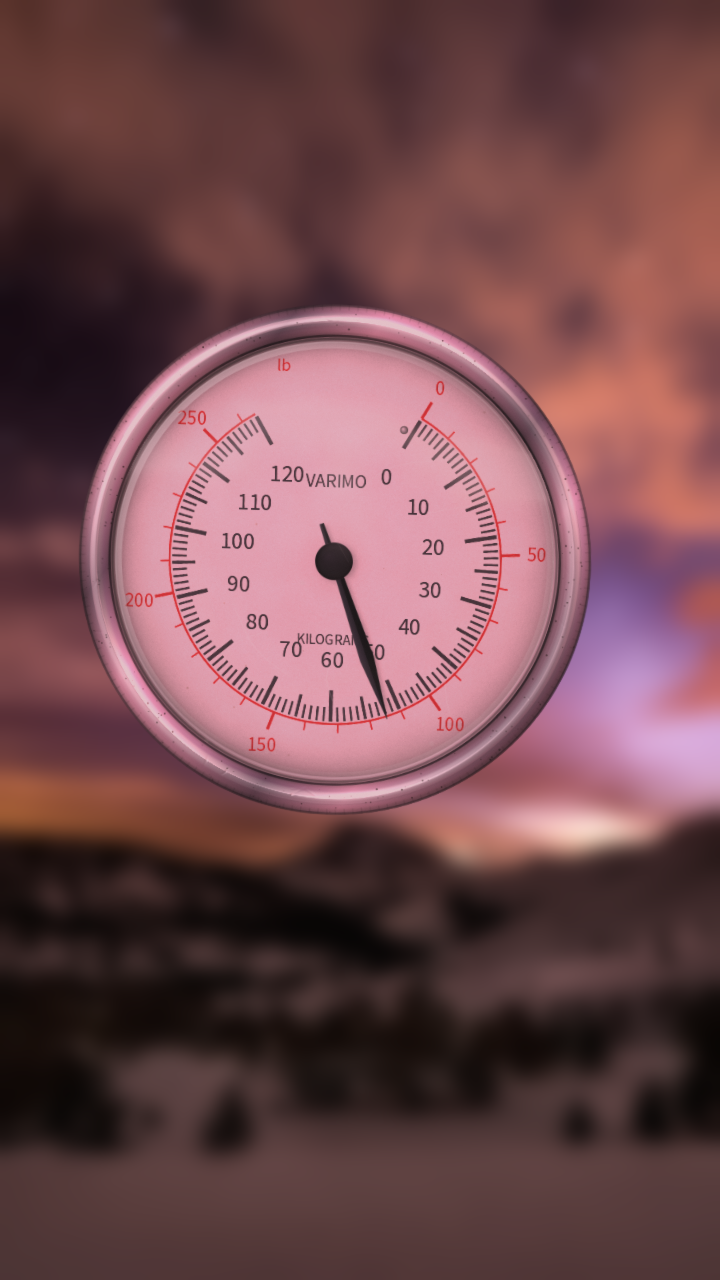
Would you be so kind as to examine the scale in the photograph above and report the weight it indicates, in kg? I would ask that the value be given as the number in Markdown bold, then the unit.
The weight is **52** kg
